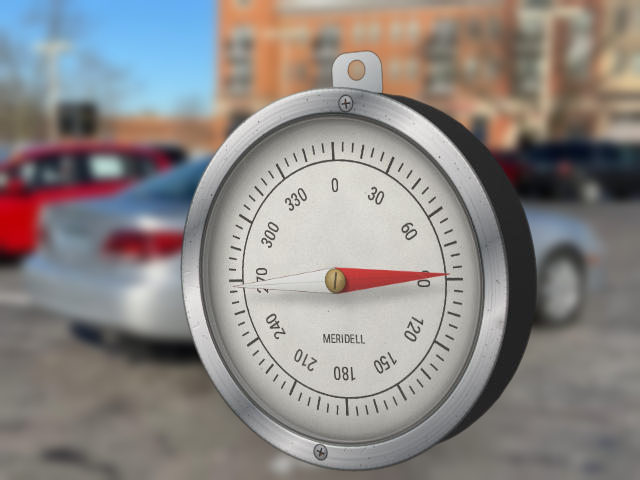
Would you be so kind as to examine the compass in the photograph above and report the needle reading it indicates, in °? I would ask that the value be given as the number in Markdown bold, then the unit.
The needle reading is **87.5** °
